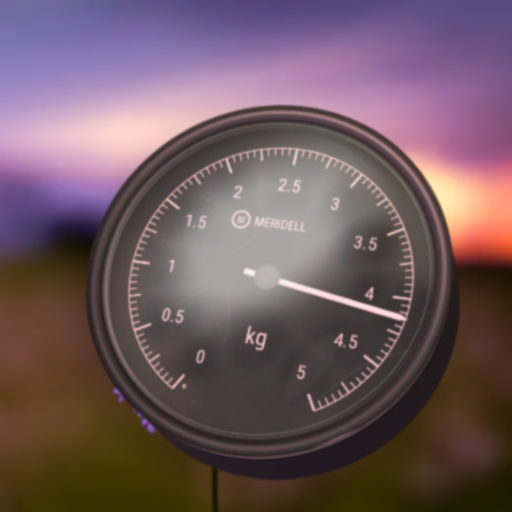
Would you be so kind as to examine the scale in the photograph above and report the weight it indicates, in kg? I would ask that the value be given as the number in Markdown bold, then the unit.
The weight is **4.15** kg
